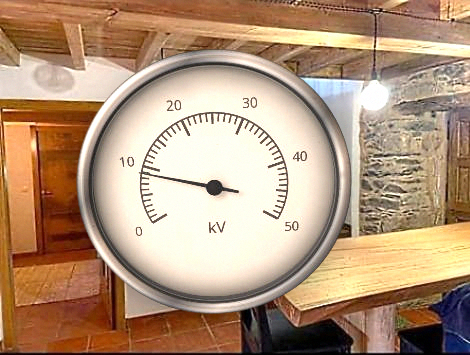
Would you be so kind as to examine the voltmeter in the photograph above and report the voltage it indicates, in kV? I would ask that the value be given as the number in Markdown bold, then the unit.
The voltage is **9** kV
